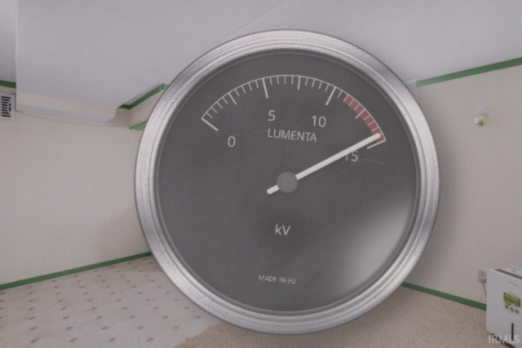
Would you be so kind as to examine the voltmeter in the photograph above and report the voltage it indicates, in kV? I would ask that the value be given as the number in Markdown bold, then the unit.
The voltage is **14.5** kV
